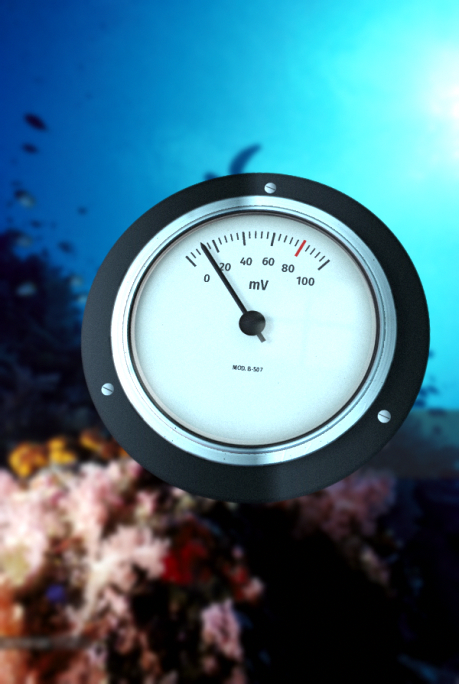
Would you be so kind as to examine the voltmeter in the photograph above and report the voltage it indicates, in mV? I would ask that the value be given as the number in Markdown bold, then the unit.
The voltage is **12** mV
